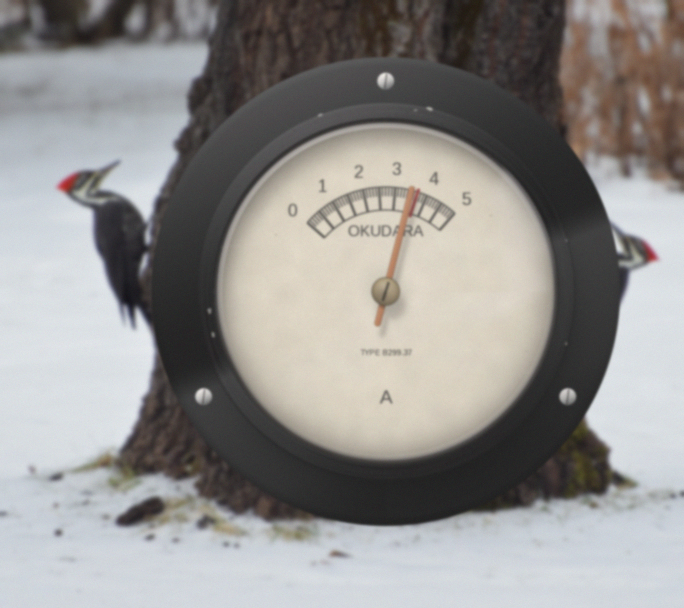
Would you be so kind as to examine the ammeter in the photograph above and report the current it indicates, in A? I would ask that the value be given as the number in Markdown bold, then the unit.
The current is **3.5** A
